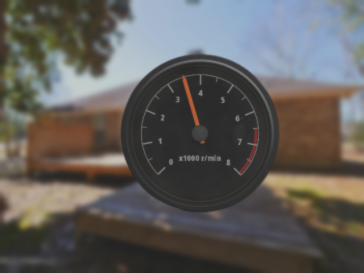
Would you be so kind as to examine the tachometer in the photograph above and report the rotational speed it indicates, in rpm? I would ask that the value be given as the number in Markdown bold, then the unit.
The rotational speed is **3500** rpm
